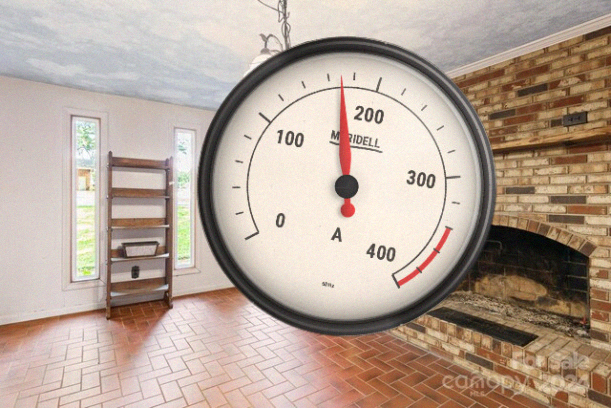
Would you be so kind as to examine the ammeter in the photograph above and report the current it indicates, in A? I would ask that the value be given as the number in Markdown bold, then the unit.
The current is **170** A
